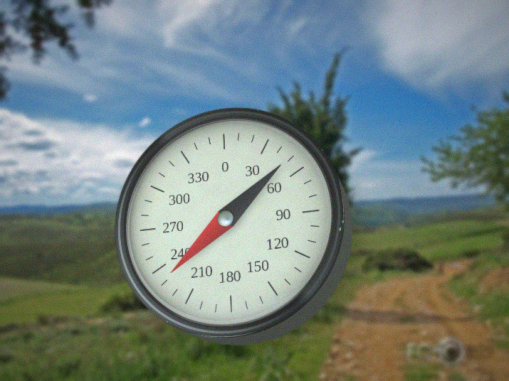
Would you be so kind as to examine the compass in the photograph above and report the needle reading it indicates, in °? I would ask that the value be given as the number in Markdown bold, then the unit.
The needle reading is **230** °
